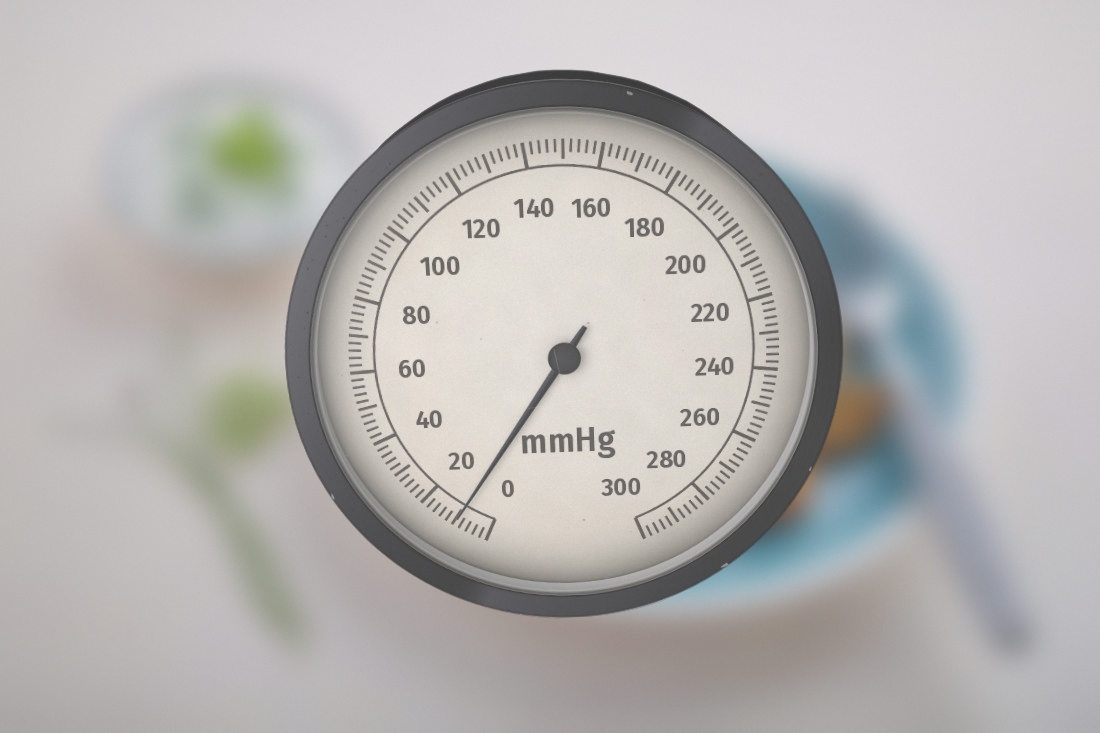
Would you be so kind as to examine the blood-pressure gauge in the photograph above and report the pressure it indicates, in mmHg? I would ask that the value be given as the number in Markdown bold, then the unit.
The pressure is **10** mmHg
